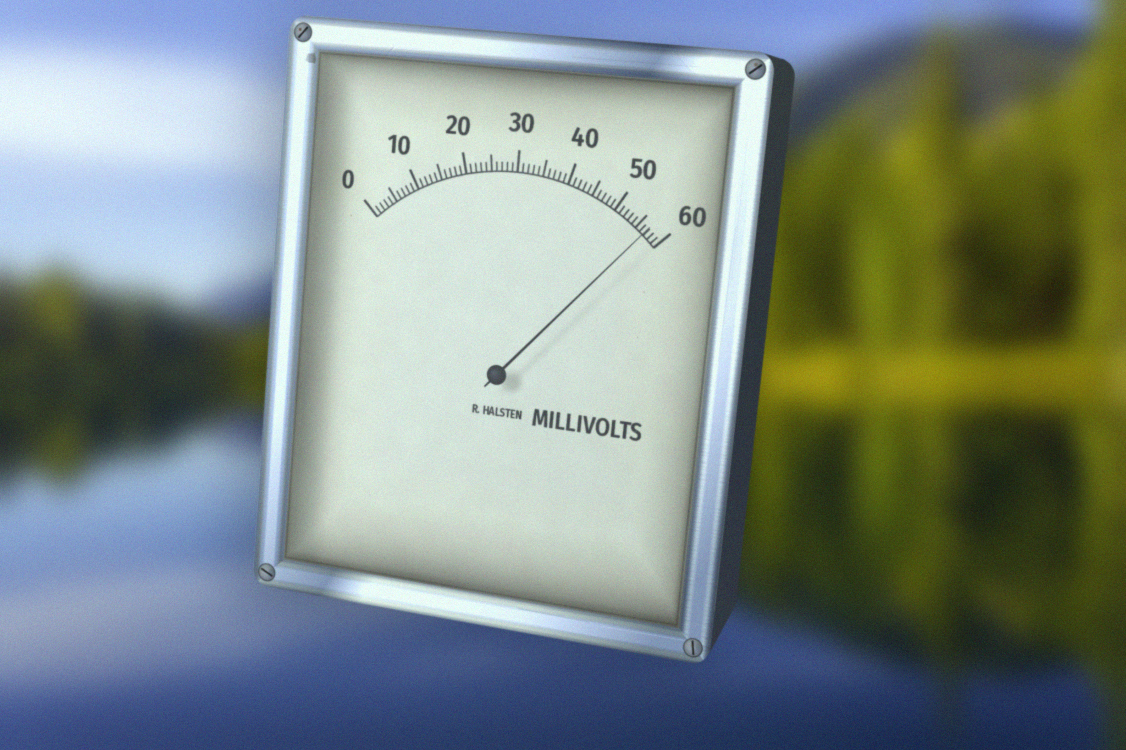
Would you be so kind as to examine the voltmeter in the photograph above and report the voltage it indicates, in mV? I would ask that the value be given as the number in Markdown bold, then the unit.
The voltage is **57** mV
